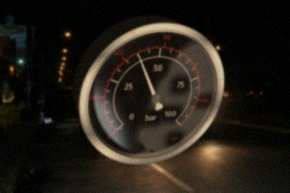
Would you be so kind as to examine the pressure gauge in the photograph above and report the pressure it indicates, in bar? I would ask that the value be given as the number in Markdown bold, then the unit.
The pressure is **40** bar
